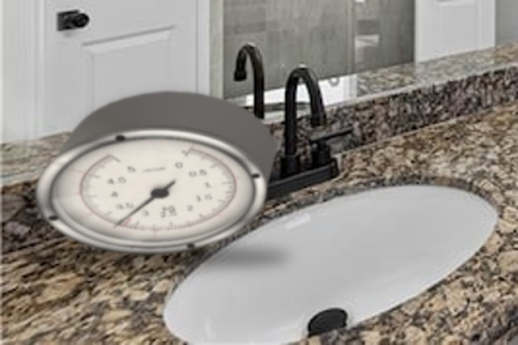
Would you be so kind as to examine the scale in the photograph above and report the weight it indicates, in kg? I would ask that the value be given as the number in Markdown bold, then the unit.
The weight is **3.25** kg
